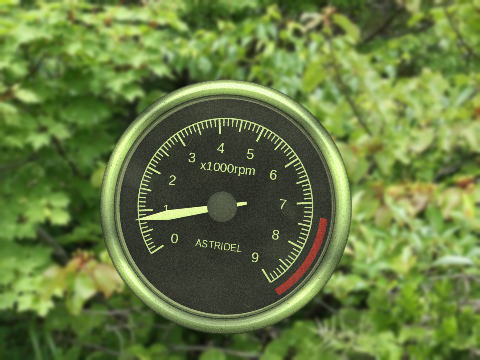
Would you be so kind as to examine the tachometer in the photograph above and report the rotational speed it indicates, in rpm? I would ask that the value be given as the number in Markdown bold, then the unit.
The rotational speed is **800** rpm
